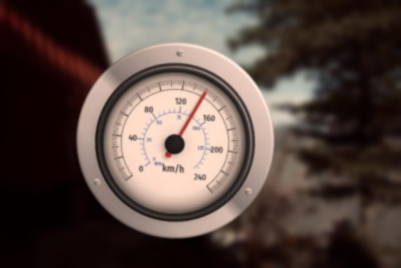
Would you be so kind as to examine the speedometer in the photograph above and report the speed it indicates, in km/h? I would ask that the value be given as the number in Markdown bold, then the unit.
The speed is **140** km/h
